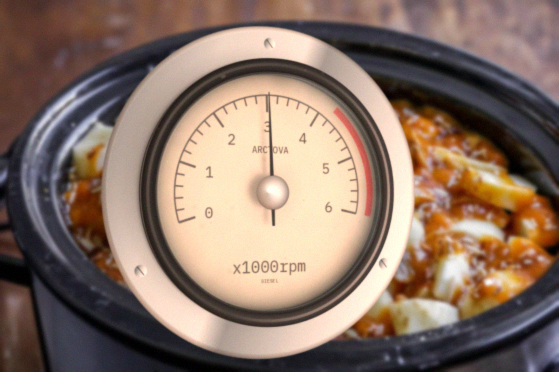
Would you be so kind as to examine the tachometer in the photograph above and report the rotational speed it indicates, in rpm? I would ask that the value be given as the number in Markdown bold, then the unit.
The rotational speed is **3000** rpm
